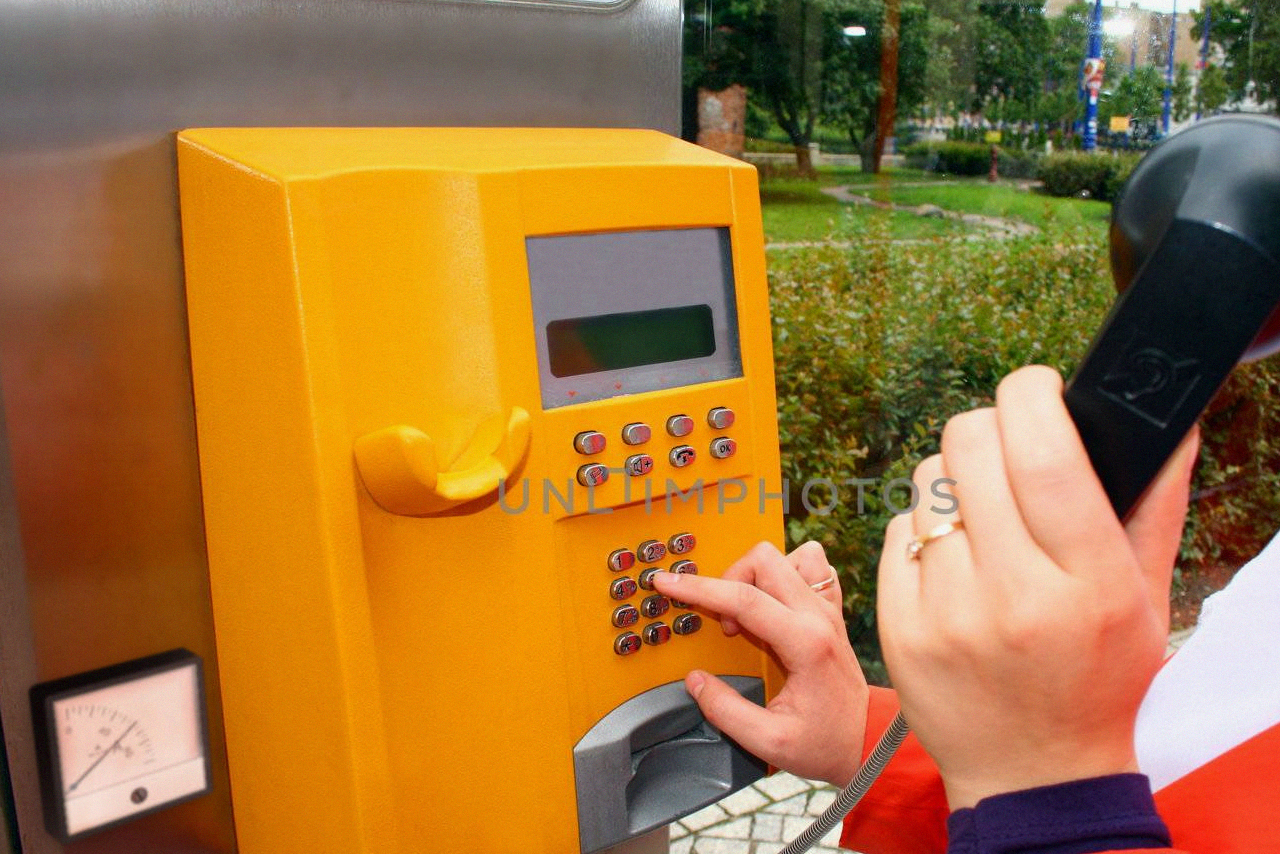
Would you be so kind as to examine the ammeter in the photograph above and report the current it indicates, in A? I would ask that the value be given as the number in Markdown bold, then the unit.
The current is **60** A
